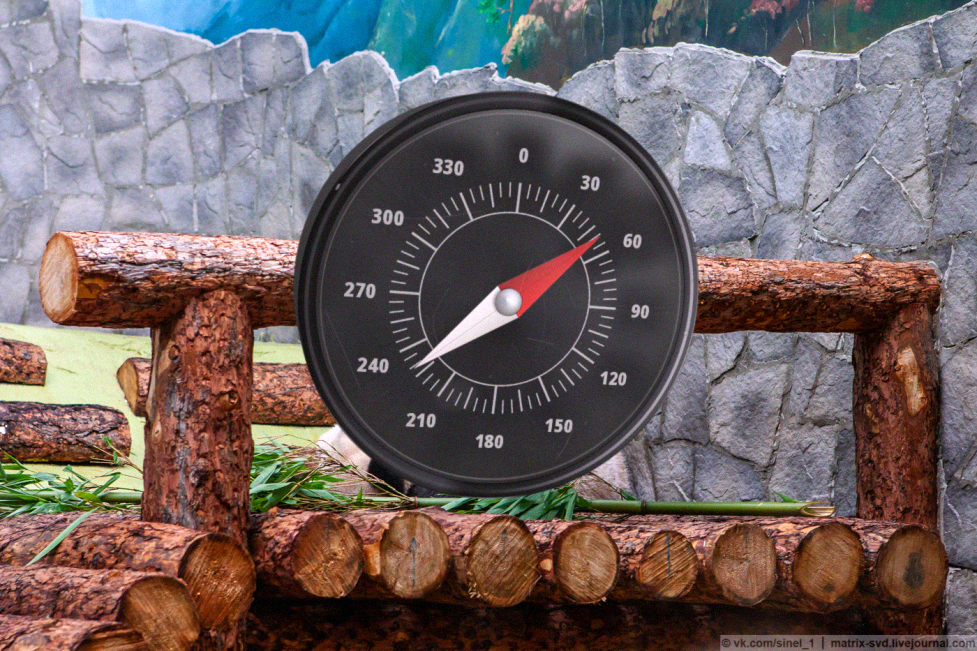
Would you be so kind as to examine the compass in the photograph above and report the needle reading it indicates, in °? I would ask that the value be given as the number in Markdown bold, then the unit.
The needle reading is **50** °
